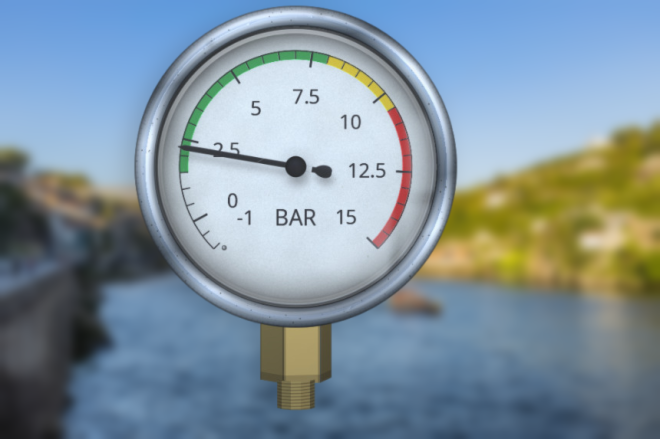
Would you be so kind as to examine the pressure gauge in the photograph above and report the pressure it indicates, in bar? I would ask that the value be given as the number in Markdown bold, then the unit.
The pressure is **2.25** bar
